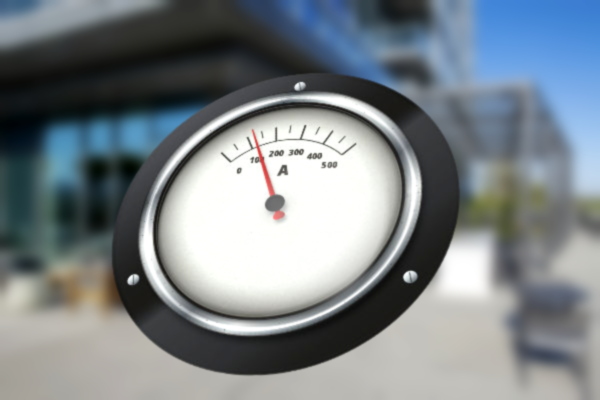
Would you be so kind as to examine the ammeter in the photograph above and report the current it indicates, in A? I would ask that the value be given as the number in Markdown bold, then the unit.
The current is **125** A
